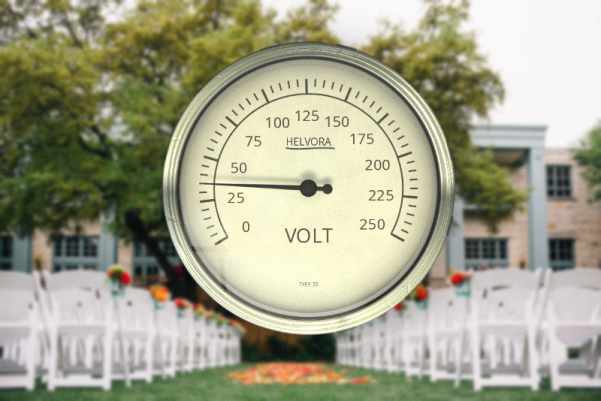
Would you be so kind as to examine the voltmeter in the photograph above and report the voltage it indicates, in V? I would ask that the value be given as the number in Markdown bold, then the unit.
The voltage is **35** V
